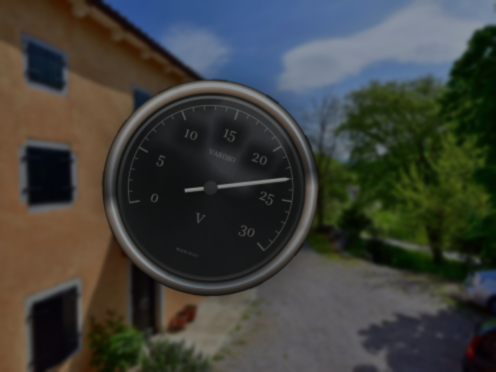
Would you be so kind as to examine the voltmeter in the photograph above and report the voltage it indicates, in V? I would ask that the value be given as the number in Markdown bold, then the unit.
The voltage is **23** V
